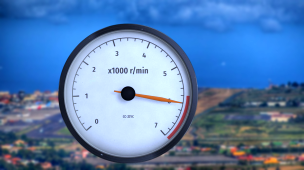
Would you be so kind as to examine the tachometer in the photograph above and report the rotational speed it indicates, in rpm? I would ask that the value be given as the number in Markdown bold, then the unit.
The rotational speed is **6000** rpm
